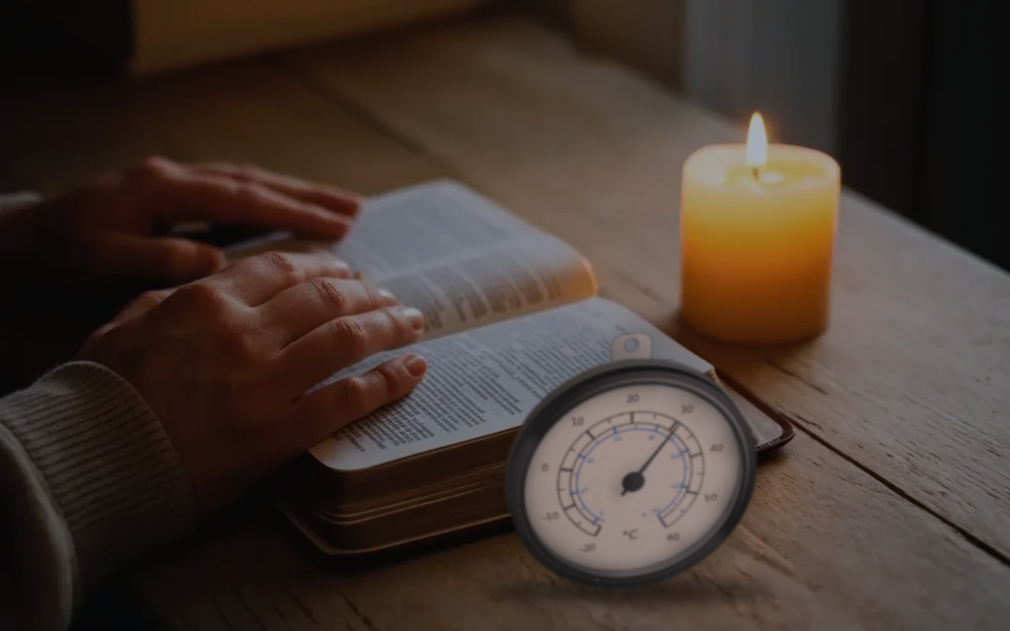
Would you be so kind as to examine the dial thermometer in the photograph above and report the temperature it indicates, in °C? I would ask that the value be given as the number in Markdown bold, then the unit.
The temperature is **30** °C
